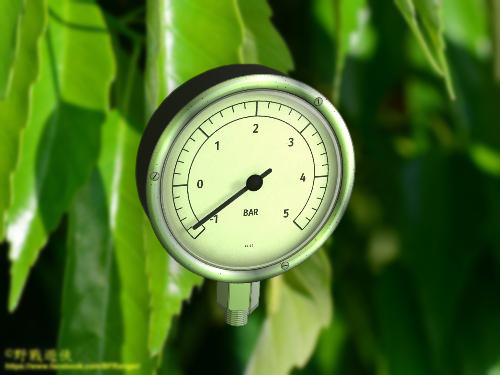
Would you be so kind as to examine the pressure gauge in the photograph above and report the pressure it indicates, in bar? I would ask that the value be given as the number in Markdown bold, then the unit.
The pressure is **-0.8** bar
